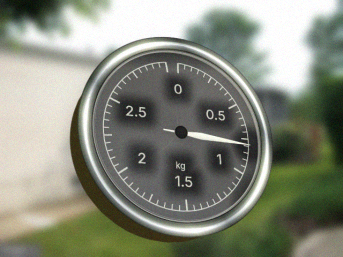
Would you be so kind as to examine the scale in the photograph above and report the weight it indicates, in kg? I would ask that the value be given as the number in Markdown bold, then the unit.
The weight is **0.8** kg
